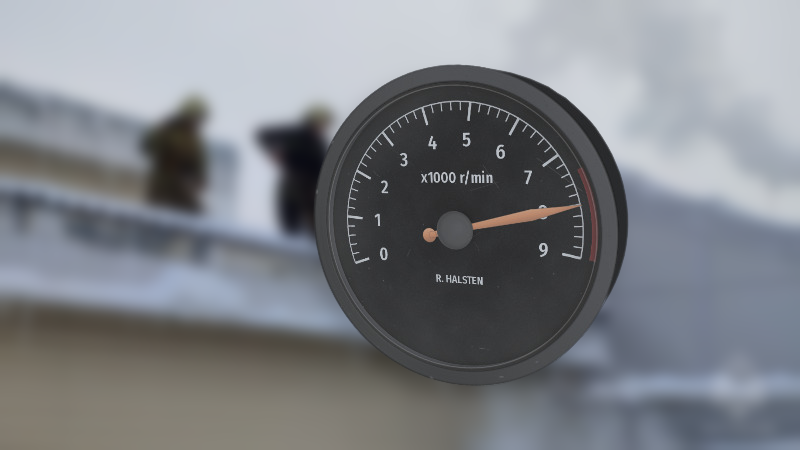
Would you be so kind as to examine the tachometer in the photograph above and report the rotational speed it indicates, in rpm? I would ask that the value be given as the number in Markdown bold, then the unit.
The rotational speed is **8000** rpm
